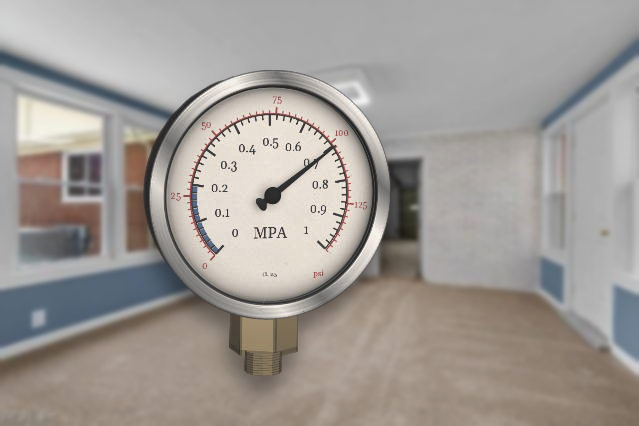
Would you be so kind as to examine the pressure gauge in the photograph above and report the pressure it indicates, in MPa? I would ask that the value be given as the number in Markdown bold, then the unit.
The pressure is **0.7** MPa
